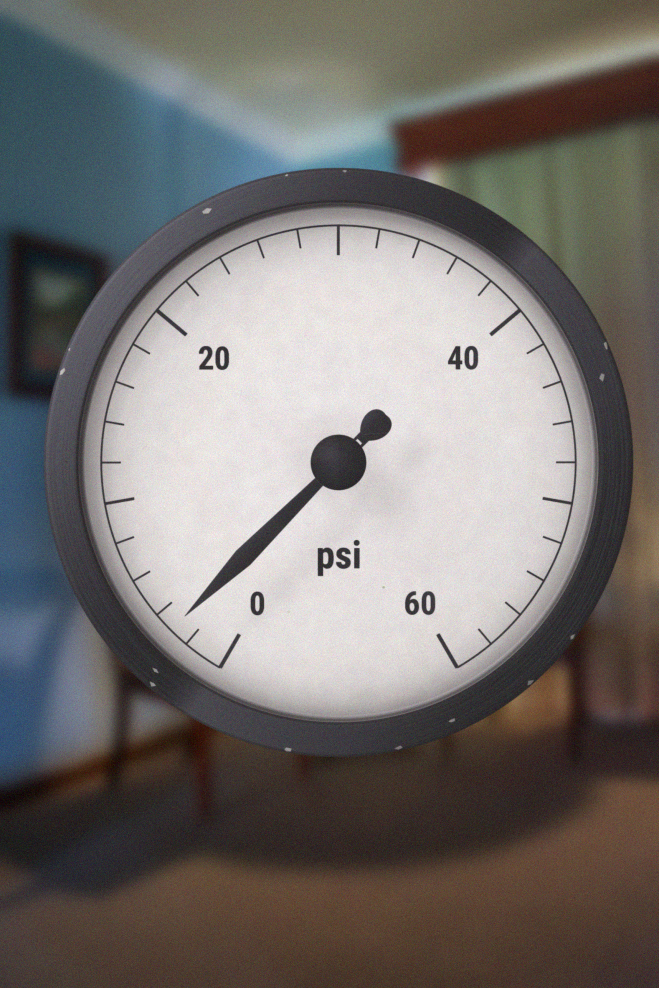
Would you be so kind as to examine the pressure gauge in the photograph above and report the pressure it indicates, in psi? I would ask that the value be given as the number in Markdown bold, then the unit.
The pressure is **3** psi
